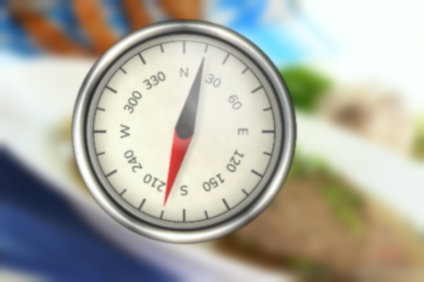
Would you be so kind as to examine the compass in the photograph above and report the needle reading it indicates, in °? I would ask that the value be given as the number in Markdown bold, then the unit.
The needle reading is **195** °
